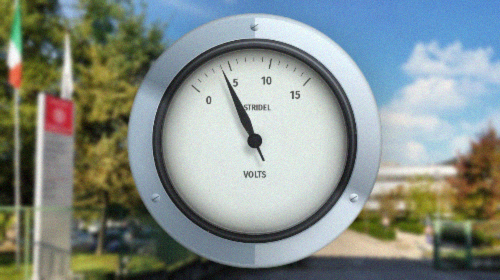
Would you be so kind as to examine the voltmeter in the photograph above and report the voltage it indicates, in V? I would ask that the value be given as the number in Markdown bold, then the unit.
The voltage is **4** V
